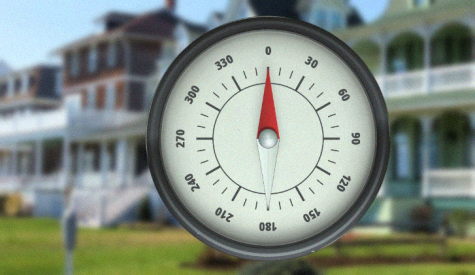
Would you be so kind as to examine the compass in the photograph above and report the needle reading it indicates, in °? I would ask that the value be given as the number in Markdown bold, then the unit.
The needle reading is **0** °
